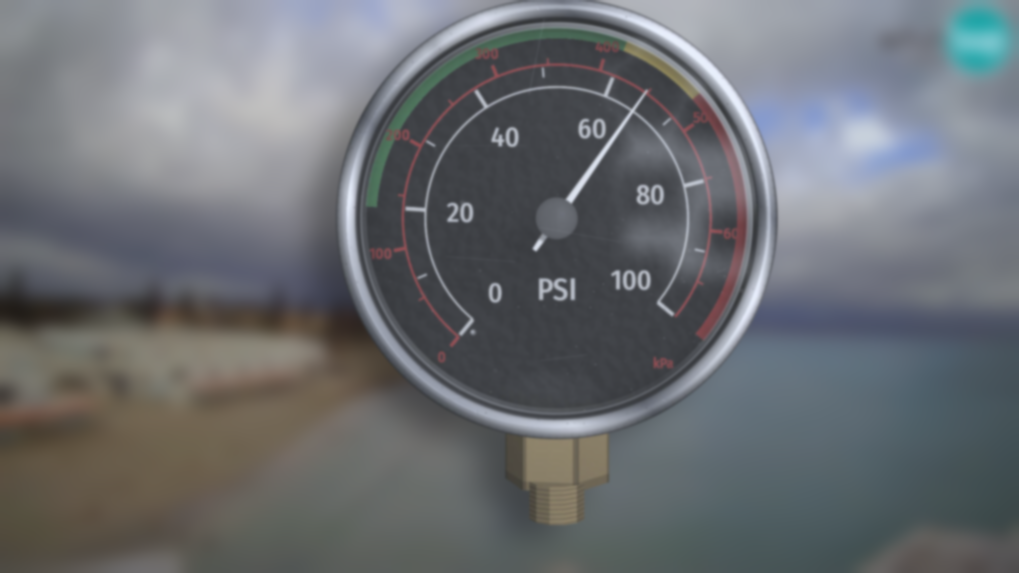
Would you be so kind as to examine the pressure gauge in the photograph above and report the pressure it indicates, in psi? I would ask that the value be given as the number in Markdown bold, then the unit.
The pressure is **65** psi
